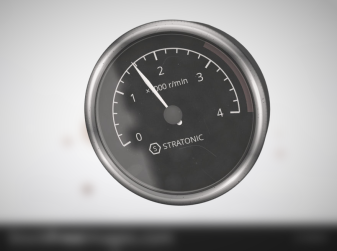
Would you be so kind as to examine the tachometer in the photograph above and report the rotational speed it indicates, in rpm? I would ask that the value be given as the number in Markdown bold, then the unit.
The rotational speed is **1600** rpm
